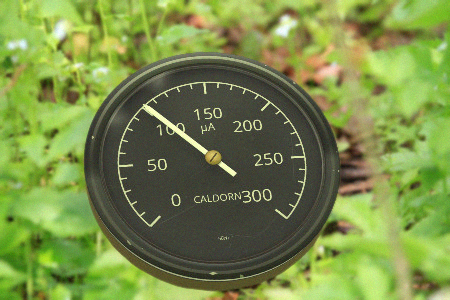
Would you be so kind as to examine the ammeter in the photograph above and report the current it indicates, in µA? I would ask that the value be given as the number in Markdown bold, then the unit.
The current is **100** µA
